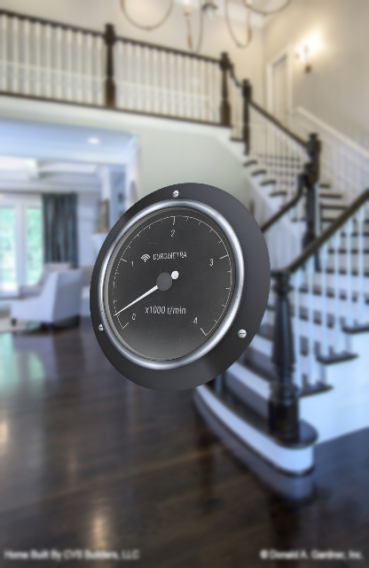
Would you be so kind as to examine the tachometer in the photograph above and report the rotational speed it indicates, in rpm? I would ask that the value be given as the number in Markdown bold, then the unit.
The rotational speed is **200** rpm
